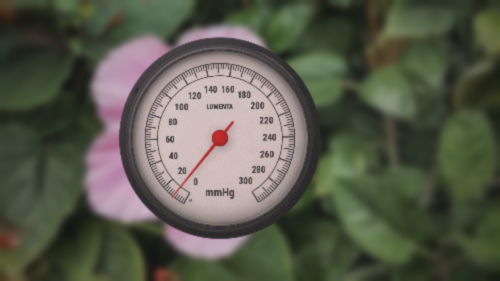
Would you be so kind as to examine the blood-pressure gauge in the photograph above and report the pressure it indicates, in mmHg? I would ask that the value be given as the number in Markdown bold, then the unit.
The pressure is **10** mmHg
